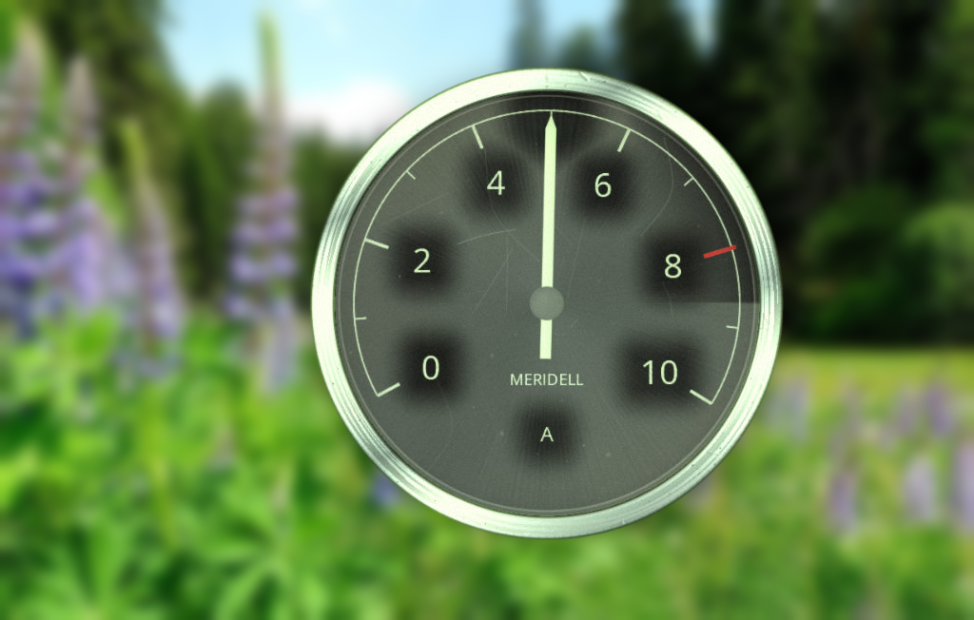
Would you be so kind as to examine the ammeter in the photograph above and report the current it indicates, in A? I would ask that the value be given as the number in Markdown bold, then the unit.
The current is **5** A
